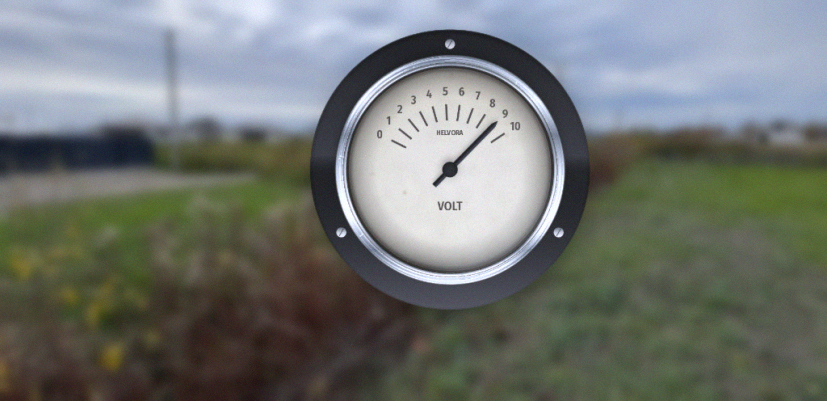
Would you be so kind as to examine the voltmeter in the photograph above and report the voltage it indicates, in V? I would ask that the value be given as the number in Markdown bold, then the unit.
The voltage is **9** V
